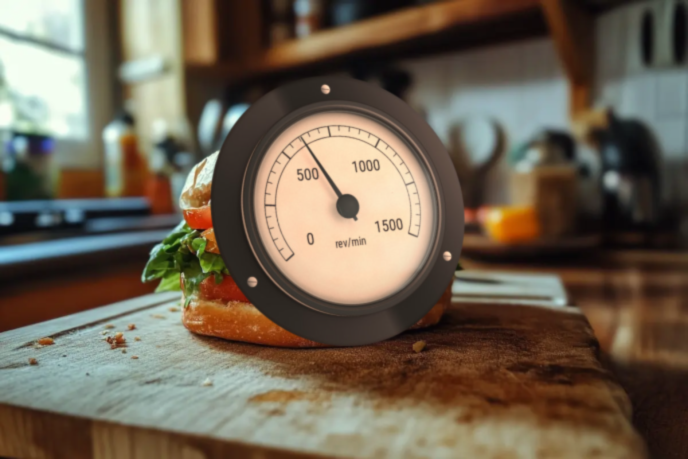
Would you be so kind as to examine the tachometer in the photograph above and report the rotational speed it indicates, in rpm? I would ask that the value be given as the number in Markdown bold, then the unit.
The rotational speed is **600** rpm
